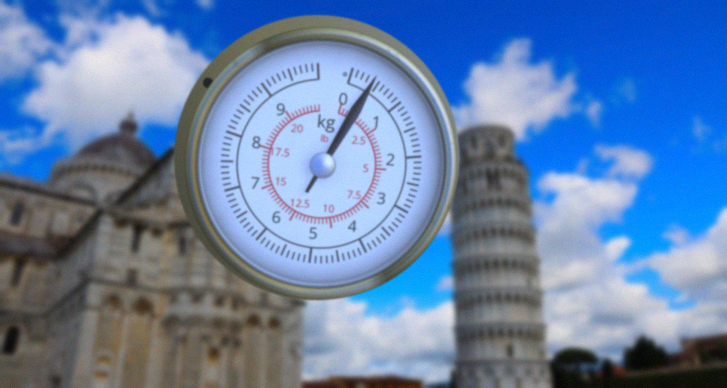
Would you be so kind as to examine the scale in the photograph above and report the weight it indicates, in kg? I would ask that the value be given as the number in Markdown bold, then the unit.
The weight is **0.4** kg
